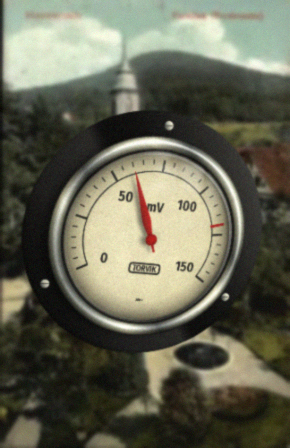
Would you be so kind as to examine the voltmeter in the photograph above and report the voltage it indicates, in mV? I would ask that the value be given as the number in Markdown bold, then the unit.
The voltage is **60** mV
